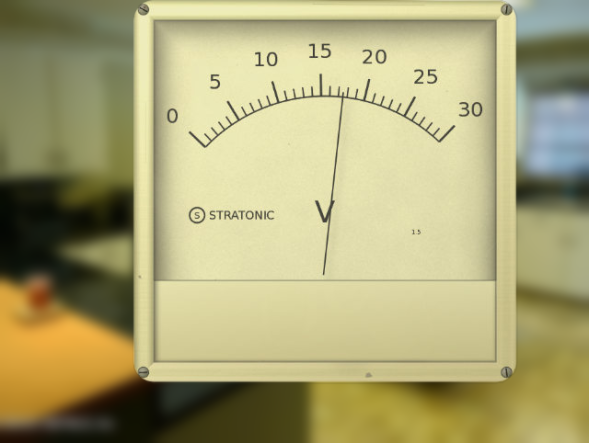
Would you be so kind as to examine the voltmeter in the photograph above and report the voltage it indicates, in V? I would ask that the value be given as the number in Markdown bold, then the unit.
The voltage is **17.5** V
